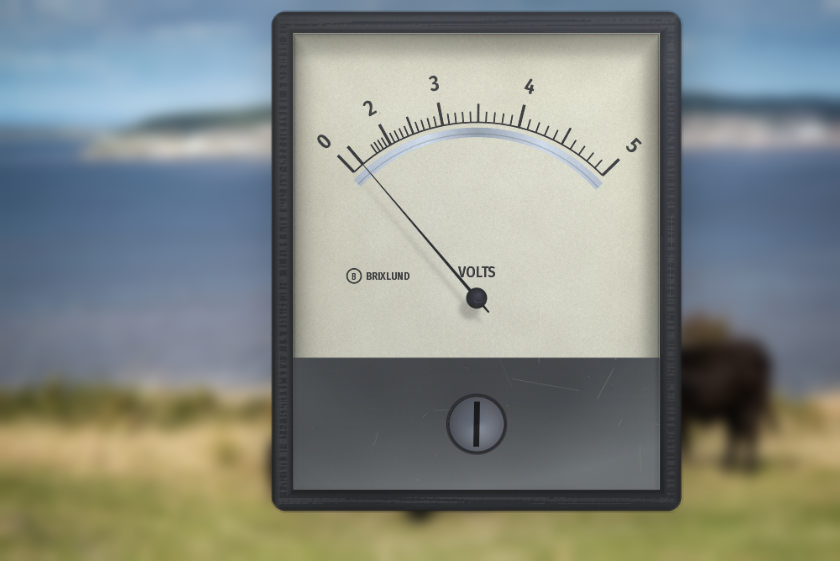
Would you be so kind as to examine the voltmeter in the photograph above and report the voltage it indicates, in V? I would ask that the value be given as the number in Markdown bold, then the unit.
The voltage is **1** V
